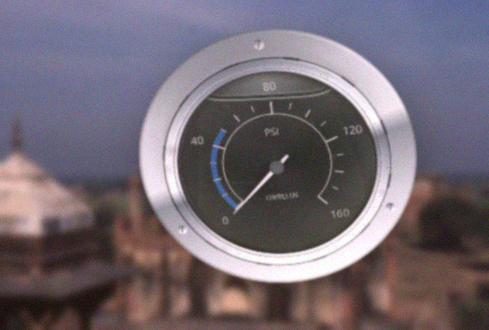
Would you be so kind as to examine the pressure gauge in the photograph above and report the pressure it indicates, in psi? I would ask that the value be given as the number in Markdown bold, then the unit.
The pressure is **0** psi
